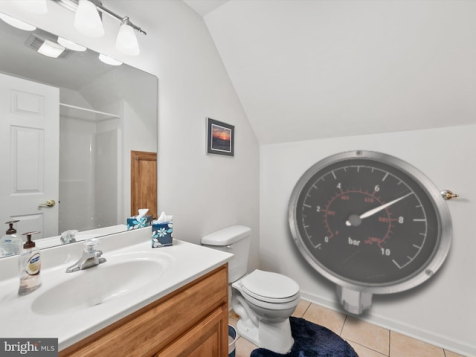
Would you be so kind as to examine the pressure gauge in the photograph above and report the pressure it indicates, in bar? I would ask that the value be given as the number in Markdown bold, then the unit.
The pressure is **7** bar
